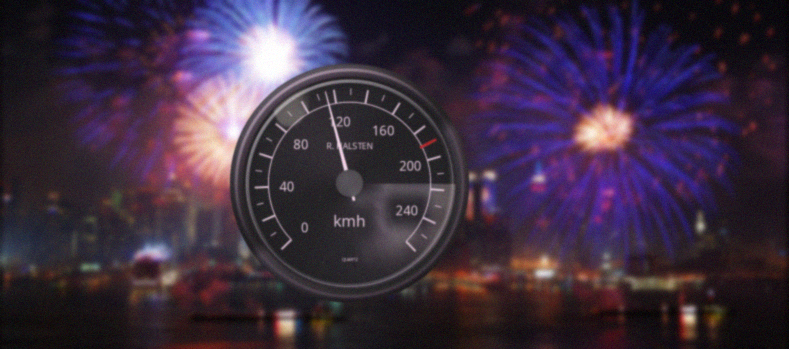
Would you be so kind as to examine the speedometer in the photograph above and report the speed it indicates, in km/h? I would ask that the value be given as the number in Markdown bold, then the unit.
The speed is **115** km/h
